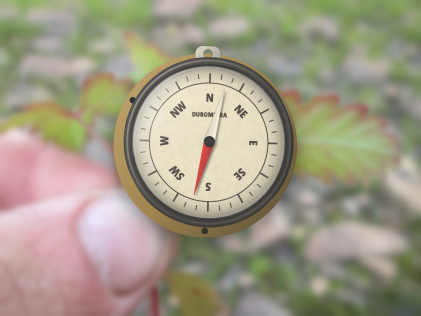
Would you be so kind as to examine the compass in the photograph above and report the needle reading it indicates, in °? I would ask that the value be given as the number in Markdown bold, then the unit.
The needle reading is **195** °
